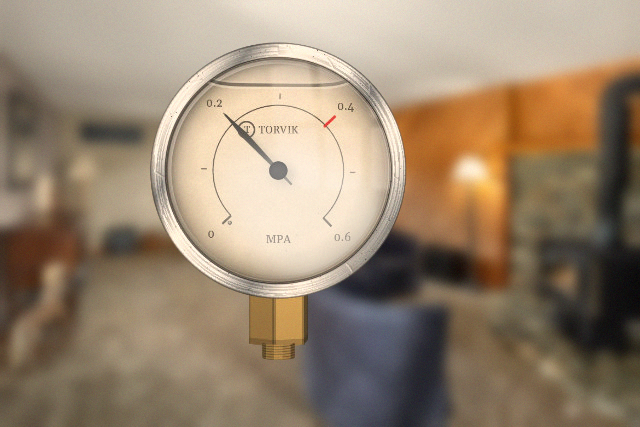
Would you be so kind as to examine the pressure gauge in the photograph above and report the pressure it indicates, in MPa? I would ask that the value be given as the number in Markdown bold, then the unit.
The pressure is **0.2** MPa
